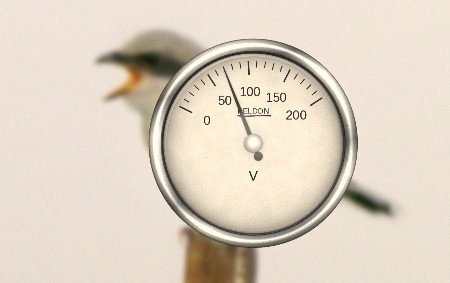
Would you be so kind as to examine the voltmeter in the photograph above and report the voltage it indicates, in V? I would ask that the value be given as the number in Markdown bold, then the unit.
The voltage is **70** V
